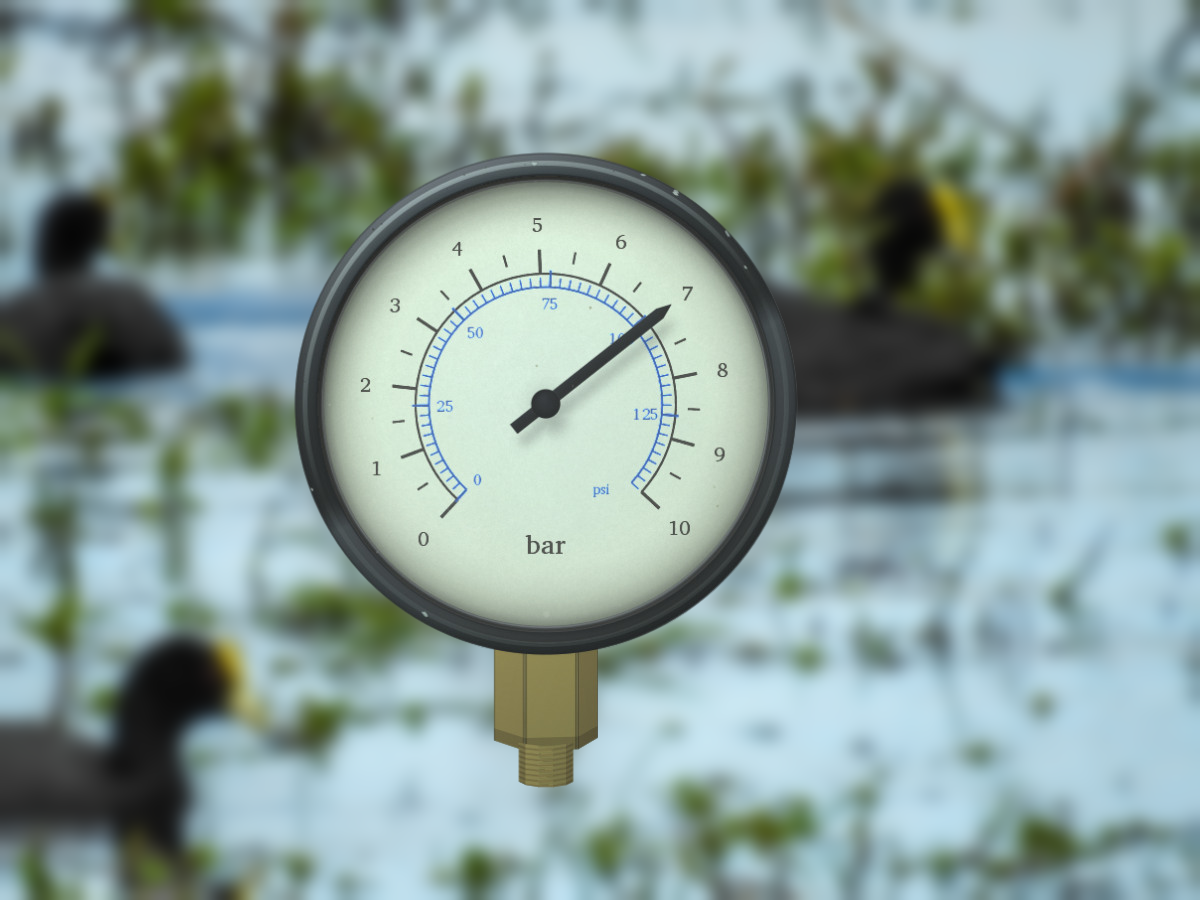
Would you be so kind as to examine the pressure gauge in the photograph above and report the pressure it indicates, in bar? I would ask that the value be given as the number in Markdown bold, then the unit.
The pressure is **7** bar
